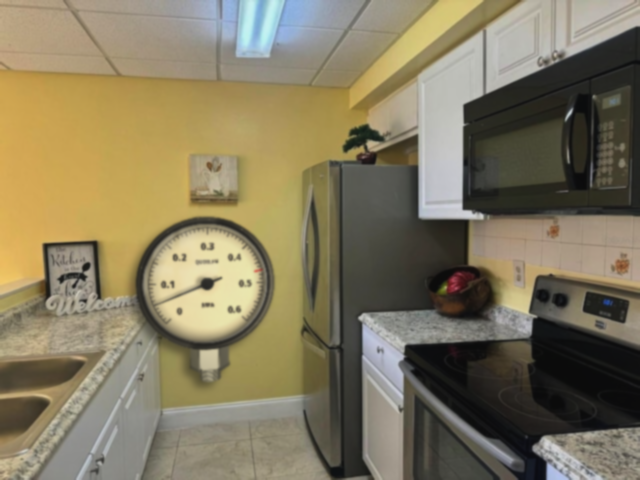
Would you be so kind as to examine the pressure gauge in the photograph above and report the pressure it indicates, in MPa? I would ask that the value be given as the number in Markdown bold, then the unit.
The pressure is **0.05** MPa
